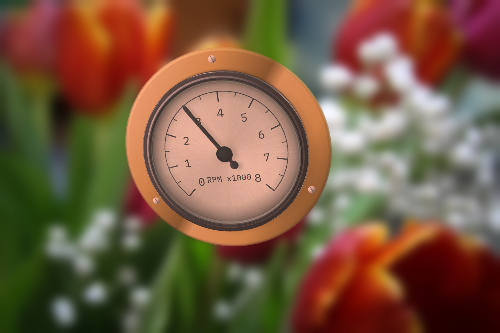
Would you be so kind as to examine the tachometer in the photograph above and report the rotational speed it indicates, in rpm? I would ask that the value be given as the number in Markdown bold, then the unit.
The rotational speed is **3000** rpm
